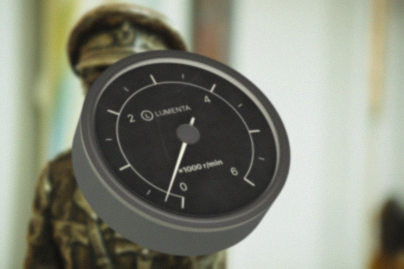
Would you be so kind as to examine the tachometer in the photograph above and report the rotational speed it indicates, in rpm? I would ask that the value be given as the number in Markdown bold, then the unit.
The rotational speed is **250** rpm
